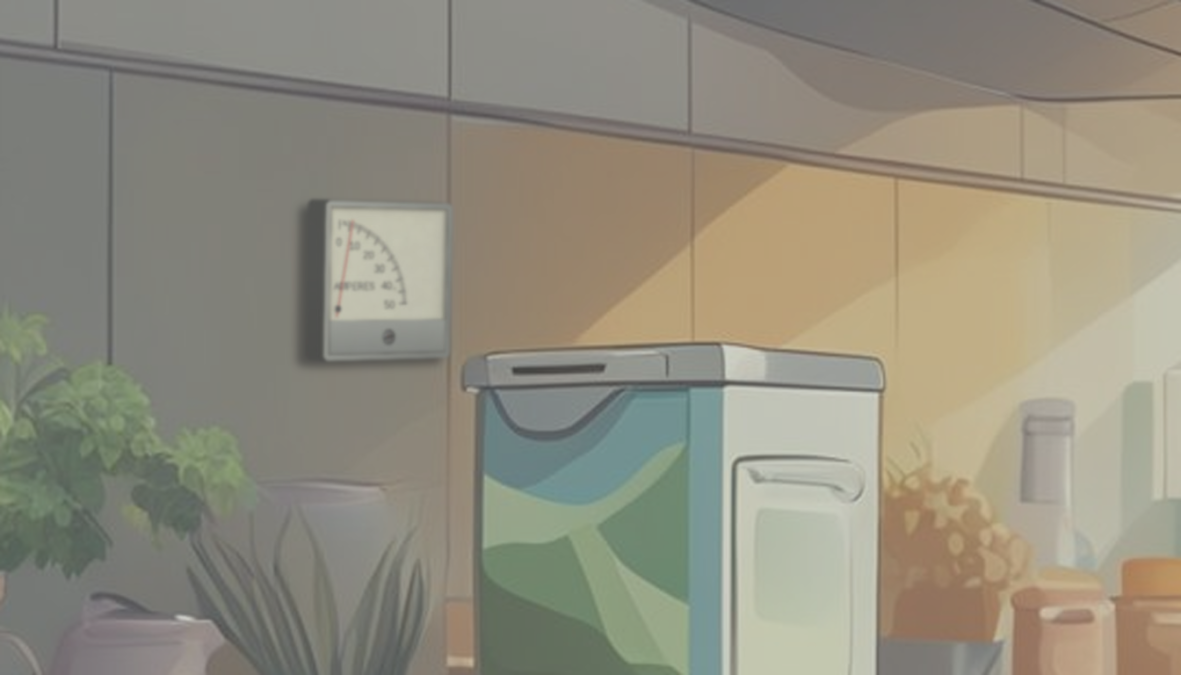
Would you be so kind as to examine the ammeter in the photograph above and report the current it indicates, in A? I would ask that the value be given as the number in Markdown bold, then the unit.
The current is **5** A
